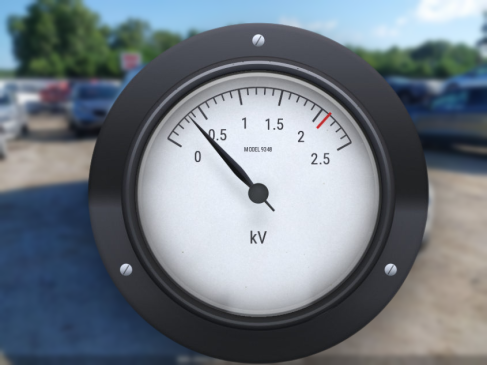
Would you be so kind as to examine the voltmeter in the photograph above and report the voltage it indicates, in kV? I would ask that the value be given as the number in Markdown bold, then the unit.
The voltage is **0.35** kV
